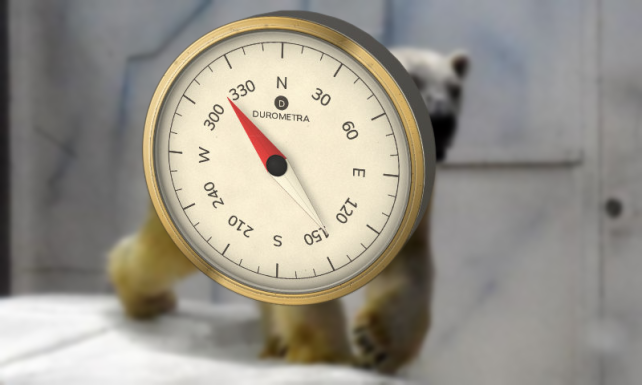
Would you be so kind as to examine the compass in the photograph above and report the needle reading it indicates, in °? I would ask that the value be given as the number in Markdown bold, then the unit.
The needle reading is **320** °
